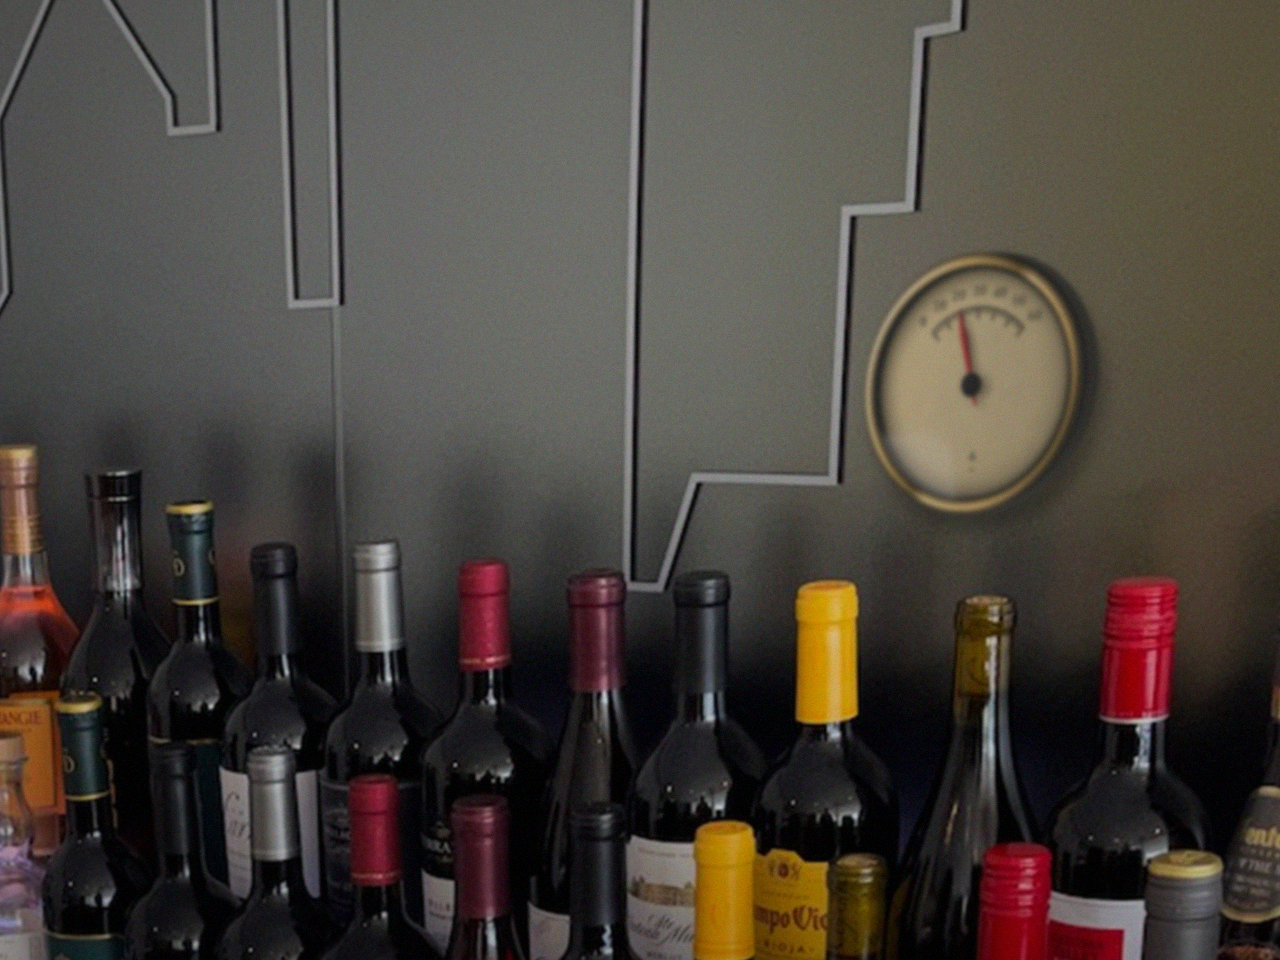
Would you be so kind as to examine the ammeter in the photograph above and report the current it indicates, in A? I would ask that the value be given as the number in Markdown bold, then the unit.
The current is **20** A
